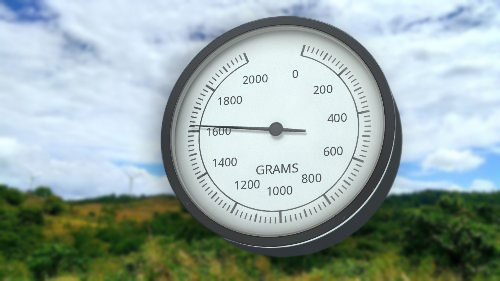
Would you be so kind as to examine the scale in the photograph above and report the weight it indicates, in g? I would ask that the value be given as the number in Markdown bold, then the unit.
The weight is **1620** g
